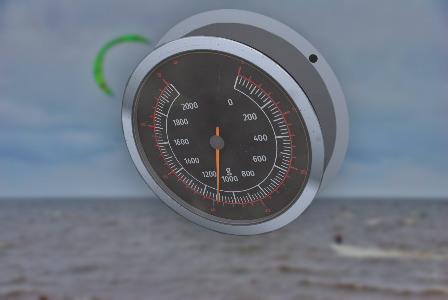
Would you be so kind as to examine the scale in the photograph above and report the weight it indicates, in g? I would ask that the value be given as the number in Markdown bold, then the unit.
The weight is **1100** g
